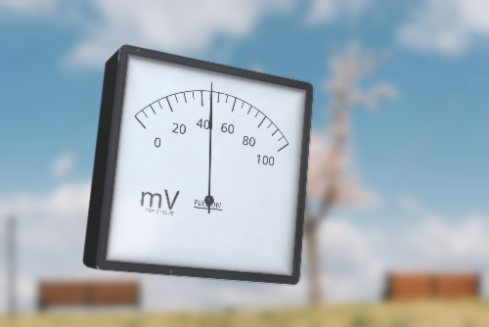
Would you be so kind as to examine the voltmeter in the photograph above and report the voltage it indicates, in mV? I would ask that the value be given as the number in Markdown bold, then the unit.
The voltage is **45** mV
